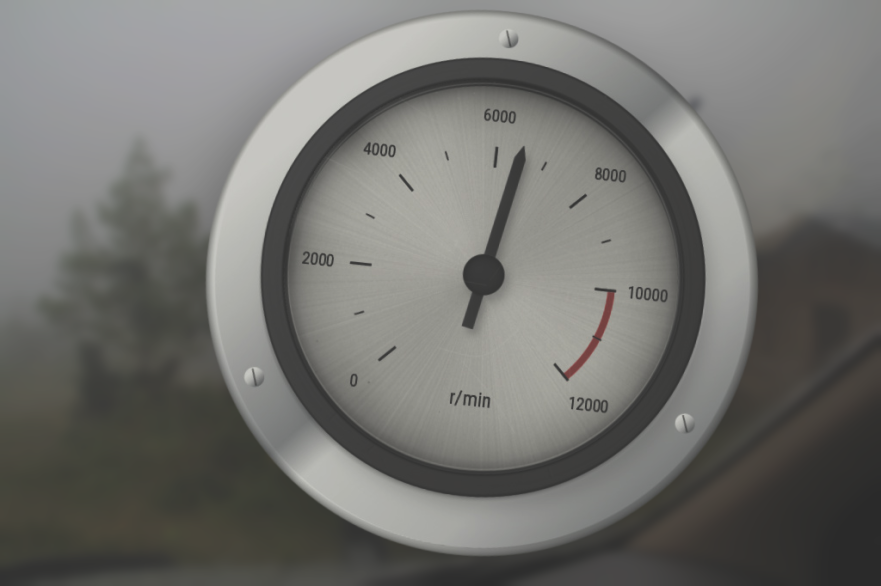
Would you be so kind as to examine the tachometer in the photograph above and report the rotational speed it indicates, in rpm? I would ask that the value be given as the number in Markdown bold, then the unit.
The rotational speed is **6500** rpm
